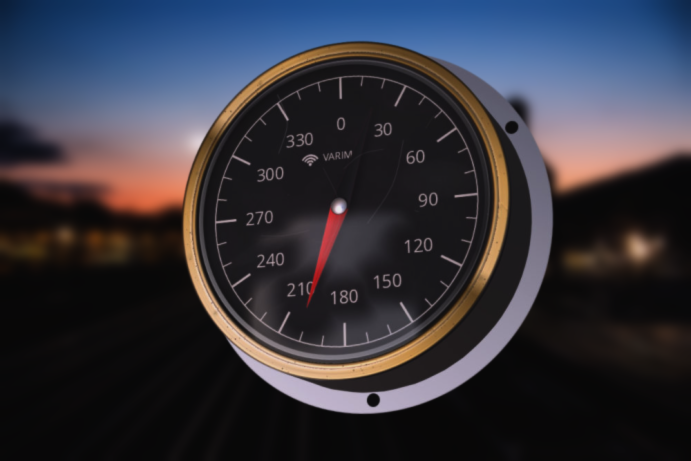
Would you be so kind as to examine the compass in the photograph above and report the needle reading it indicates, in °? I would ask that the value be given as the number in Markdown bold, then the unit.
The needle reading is **200** °
